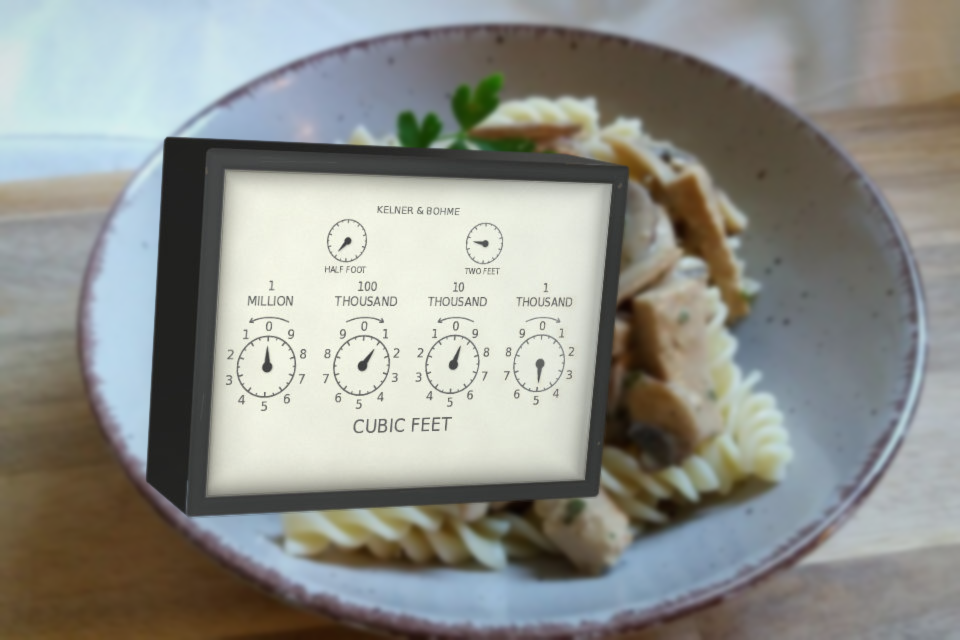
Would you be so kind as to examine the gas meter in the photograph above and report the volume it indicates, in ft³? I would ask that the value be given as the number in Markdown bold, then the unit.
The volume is **9500** ft³
